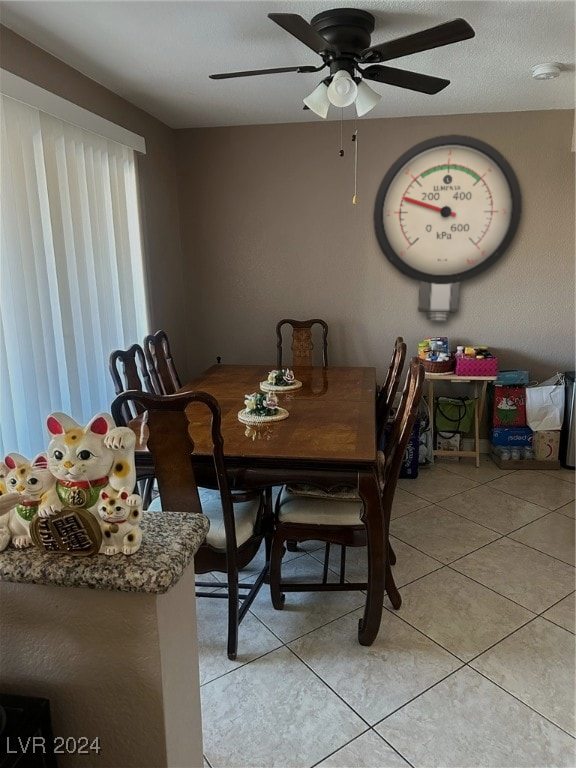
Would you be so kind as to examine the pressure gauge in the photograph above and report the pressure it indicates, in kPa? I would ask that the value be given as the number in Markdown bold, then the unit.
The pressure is **140** kPa
